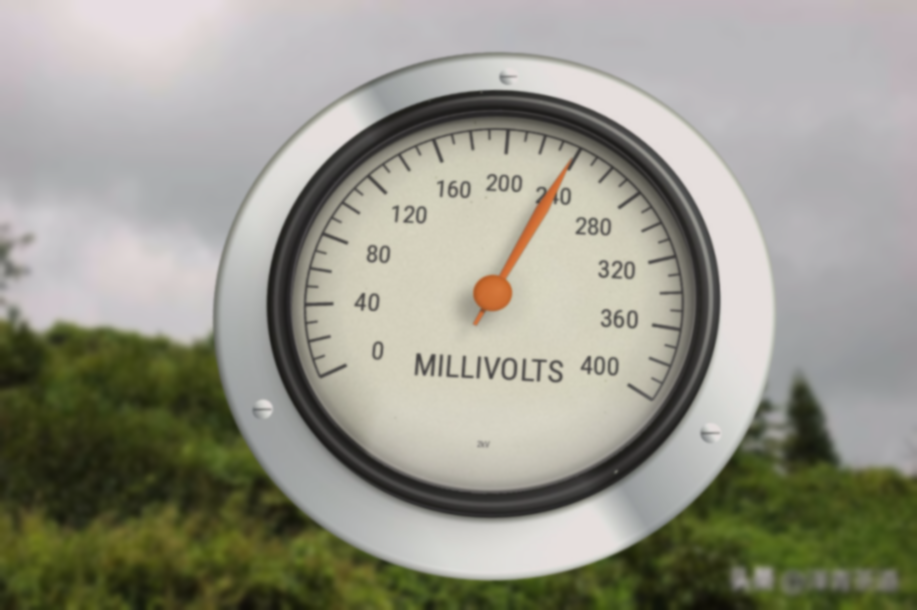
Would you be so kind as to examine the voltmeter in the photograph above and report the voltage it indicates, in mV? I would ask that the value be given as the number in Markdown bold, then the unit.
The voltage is **240** mV
